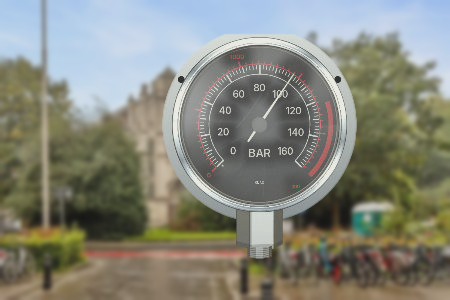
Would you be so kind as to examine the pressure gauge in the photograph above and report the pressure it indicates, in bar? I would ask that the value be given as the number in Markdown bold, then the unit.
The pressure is **100** bar
